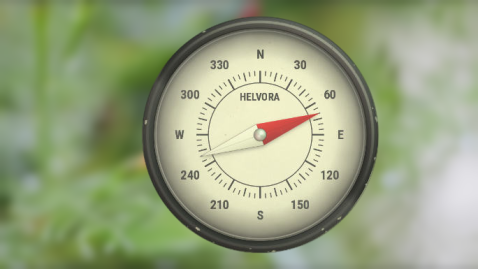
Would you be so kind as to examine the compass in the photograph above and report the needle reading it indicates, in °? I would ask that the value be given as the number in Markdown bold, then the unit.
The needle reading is **70** °
